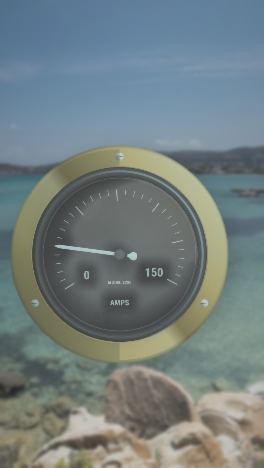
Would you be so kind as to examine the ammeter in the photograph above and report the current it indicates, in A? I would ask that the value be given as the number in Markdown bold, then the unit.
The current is **25** A
